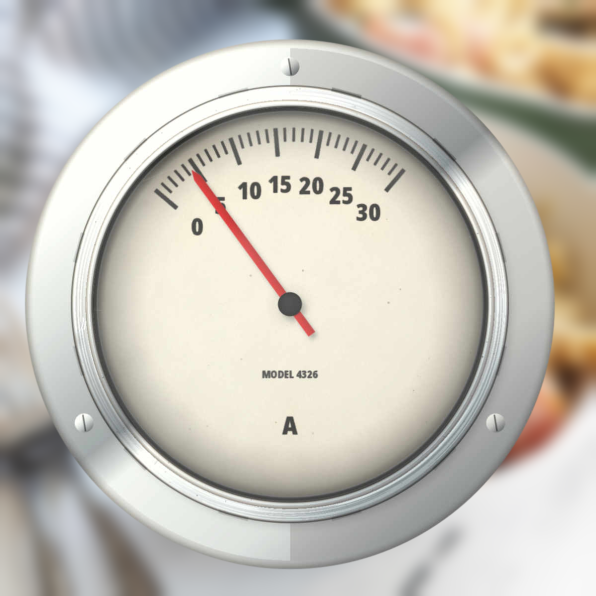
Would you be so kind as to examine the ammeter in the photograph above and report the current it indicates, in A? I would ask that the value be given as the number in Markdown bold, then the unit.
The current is **4.5** A
